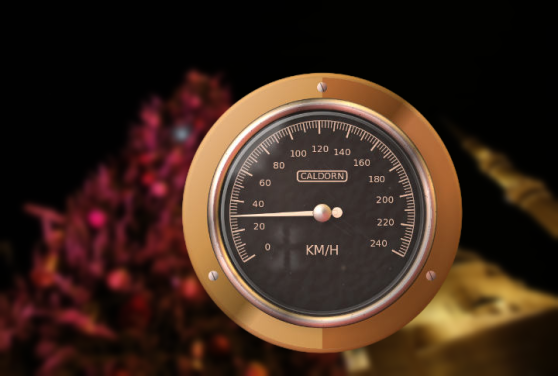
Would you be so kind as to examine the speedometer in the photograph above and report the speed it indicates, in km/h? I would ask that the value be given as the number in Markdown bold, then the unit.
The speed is **30** km/h
